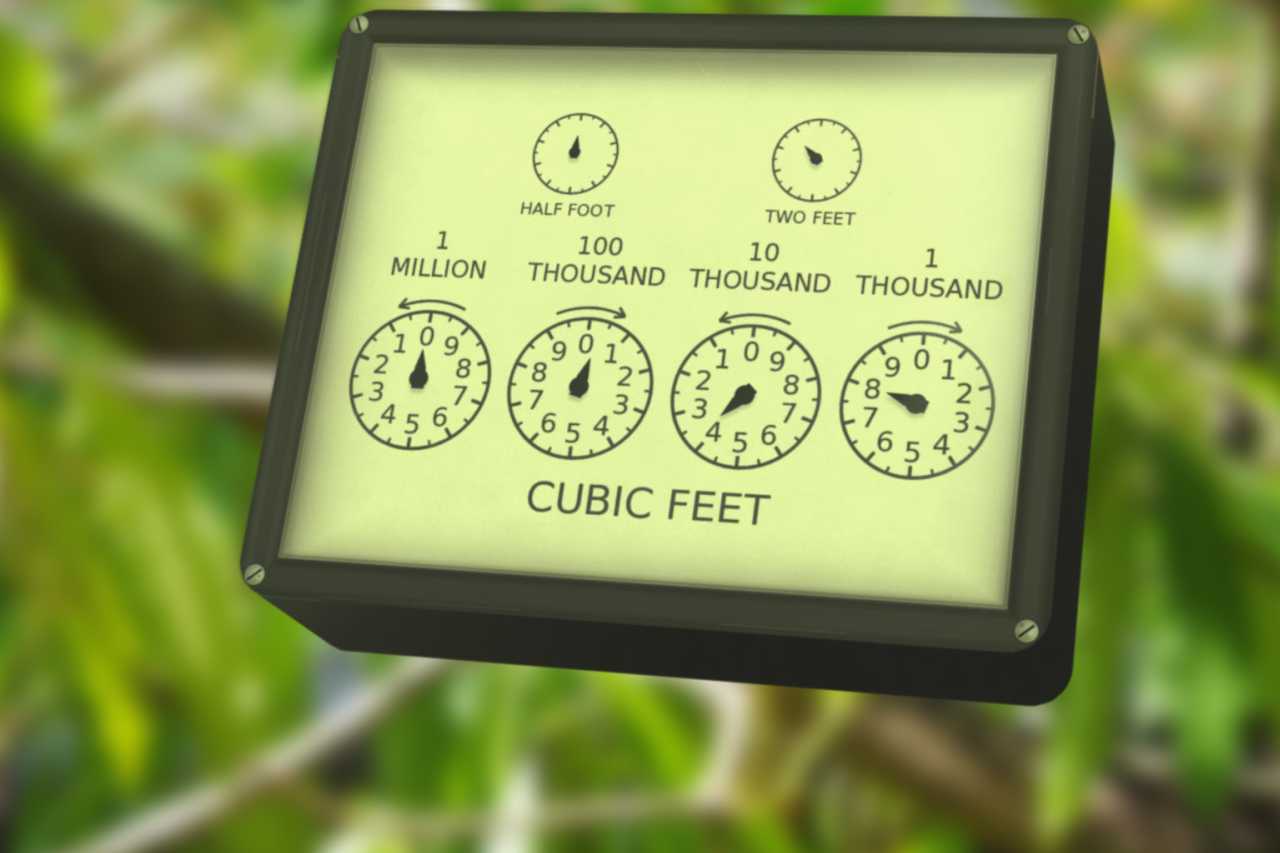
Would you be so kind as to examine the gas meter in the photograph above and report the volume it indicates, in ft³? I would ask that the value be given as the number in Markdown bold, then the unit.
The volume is **3800** ft³
